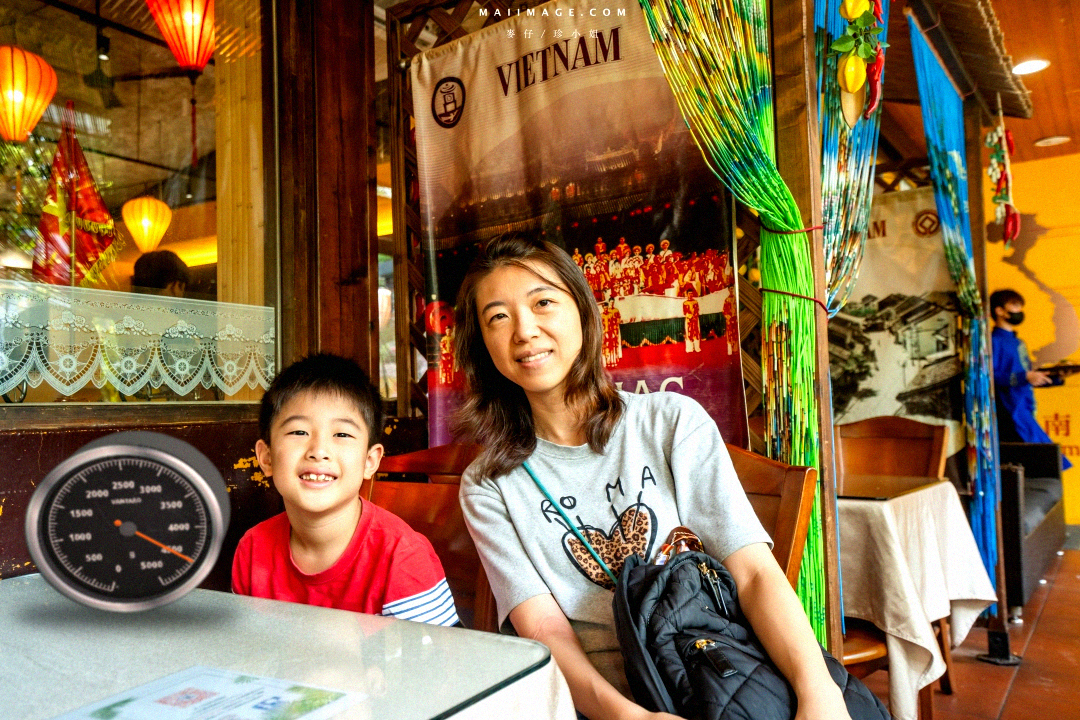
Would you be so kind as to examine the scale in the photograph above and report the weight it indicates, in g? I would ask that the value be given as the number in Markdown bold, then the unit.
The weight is **4500** g
